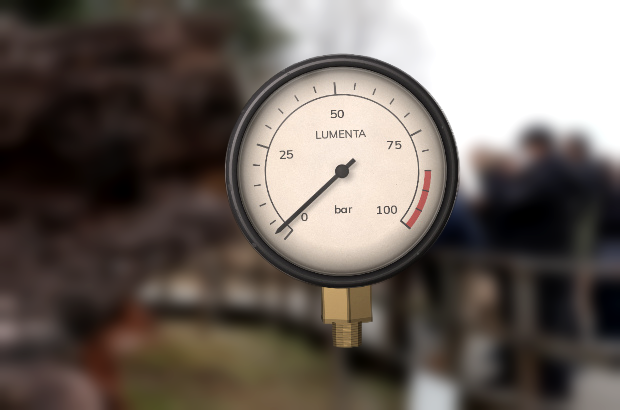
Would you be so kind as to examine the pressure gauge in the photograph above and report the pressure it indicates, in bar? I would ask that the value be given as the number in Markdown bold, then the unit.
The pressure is **2.5** bar
